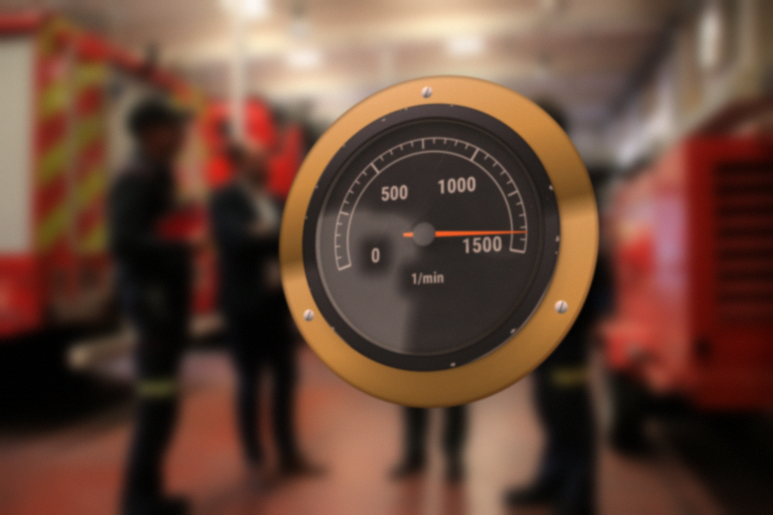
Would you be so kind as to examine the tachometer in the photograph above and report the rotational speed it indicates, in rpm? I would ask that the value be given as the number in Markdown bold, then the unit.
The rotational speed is **1425** rpm
